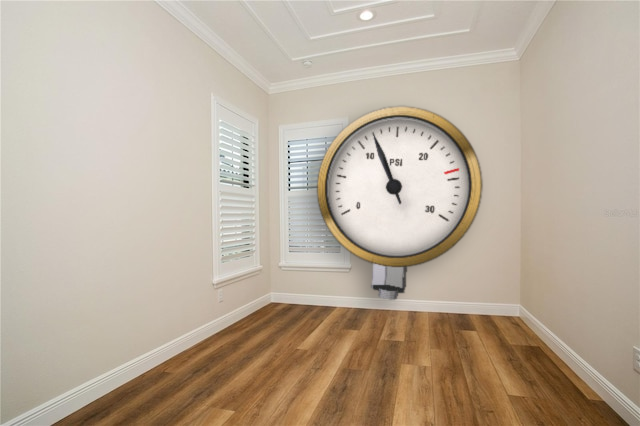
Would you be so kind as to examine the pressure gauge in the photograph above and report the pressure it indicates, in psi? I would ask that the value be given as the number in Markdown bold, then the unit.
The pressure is **12** psi
